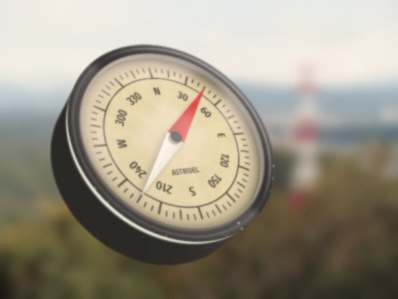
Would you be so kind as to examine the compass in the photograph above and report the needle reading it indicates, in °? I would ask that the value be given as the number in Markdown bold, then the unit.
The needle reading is **45** °
